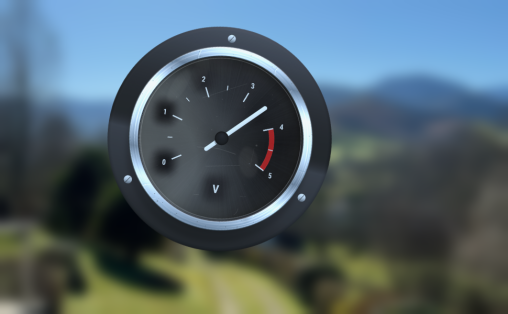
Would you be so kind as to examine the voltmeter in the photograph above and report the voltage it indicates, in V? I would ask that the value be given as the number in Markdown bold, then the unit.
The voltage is **3.5** V
